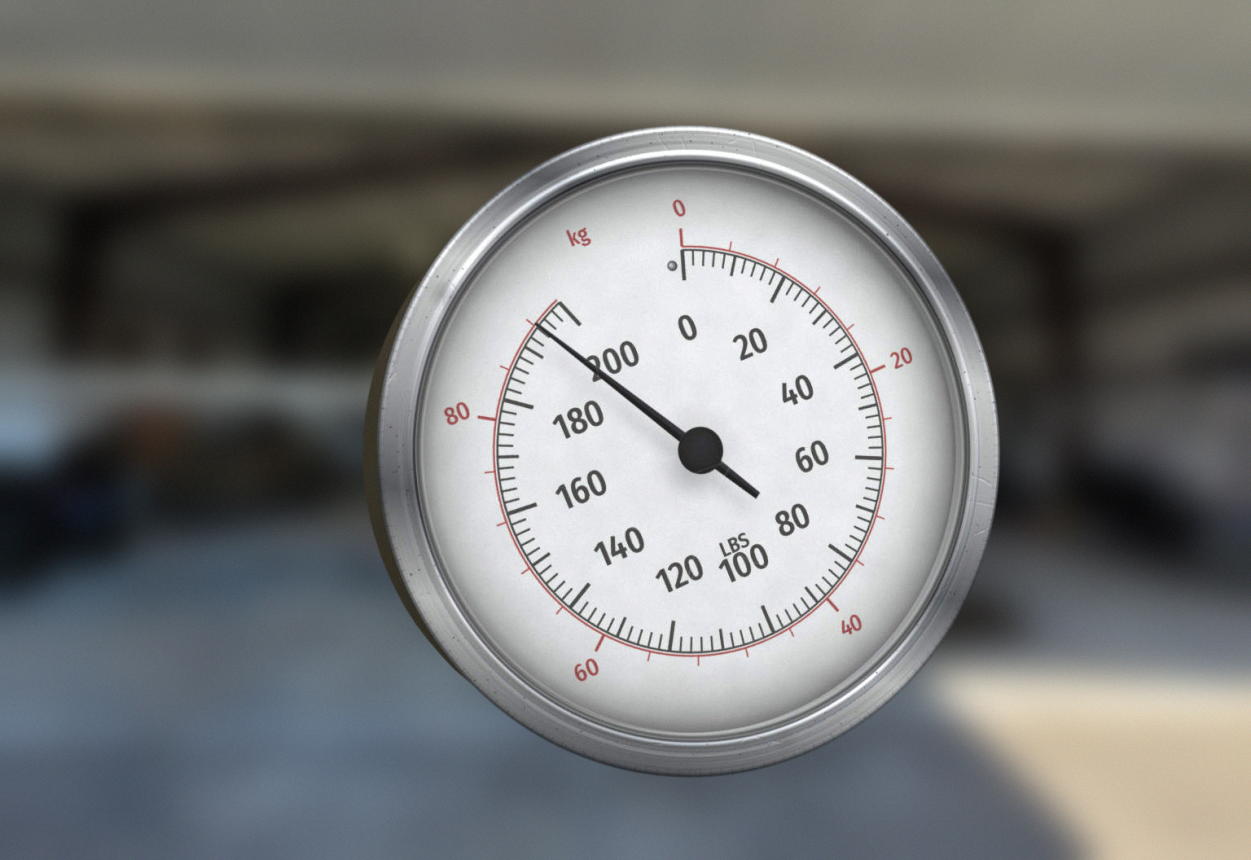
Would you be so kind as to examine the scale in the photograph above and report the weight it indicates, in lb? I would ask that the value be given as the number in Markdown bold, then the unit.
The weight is **194** lb
